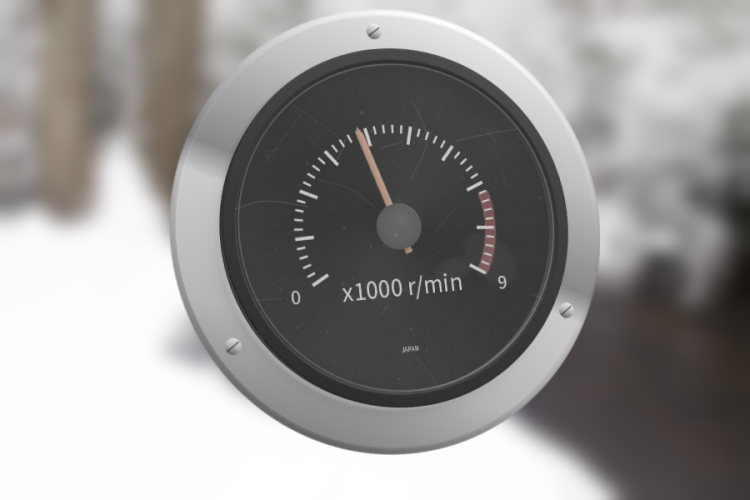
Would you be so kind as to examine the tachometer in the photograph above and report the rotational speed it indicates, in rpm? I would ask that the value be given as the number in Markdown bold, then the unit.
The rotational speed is **3800** rpm
